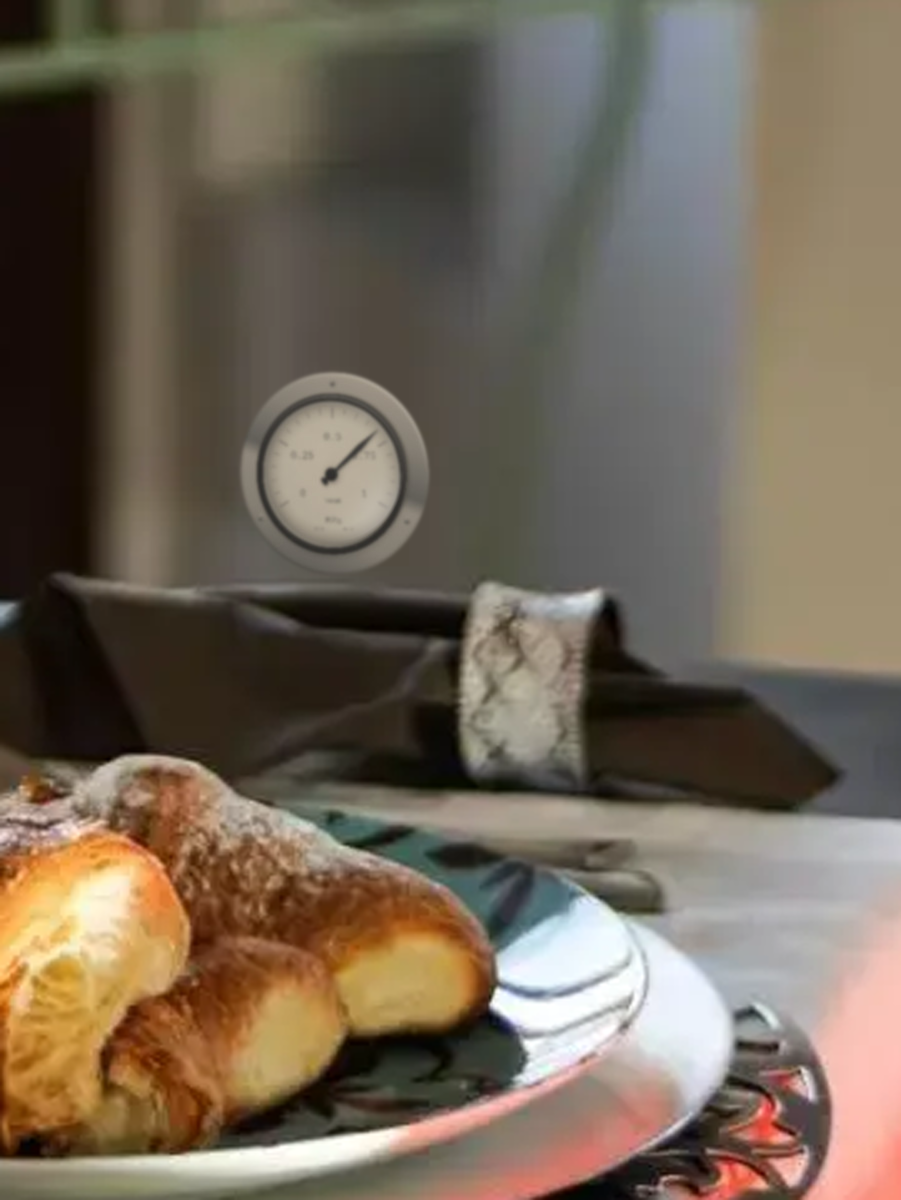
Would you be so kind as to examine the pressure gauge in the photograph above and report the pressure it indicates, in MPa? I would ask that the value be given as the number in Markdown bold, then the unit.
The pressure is **0.7** MPa
